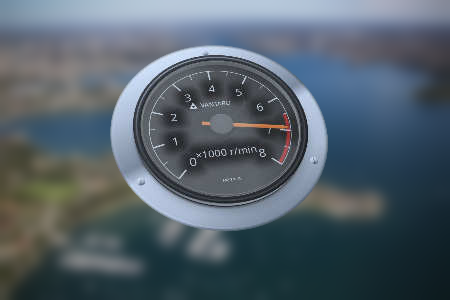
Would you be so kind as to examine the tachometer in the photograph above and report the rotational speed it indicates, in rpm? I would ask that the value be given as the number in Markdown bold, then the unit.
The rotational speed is **7000** rpm
